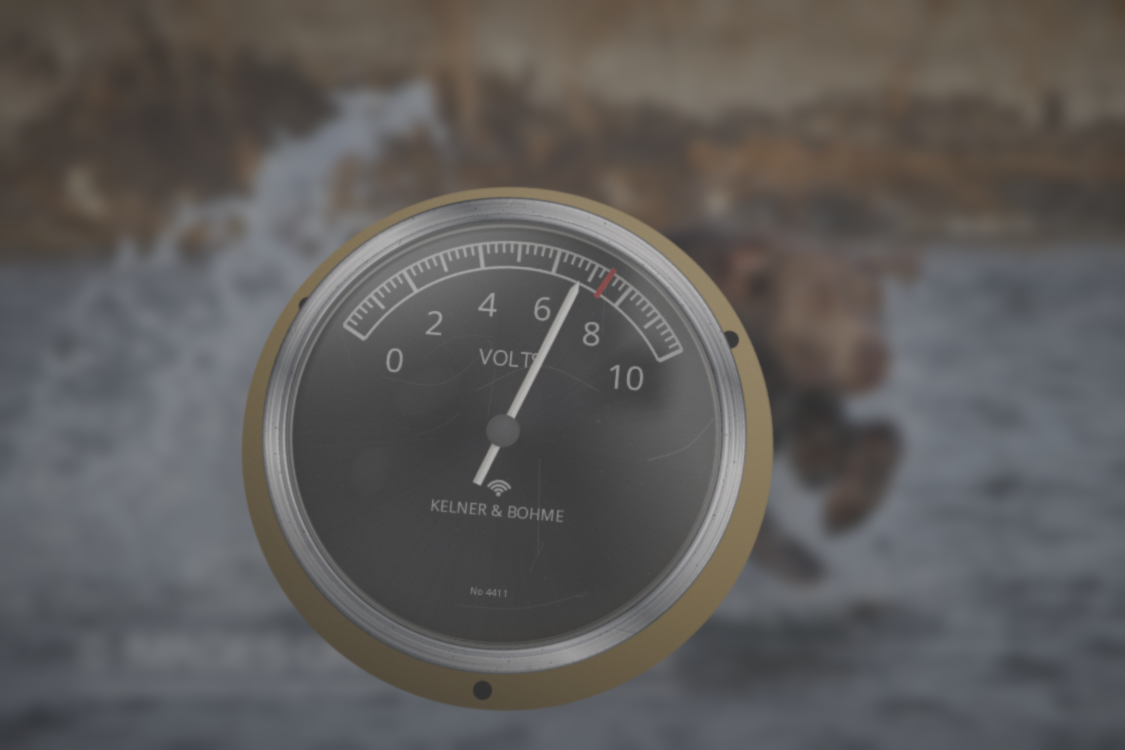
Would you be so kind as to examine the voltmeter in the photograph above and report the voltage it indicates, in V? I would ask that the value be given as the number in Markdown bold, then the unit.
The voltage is **6.8** V
